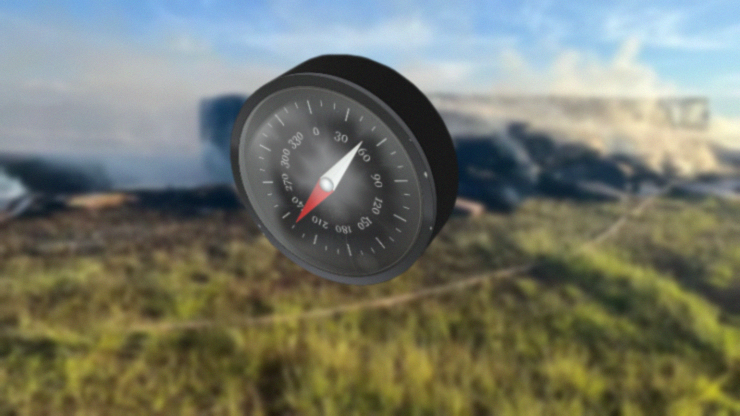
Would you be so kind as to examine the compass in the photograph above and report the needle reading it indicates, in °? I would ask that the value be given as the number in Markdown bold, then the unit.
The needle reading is **230** °
